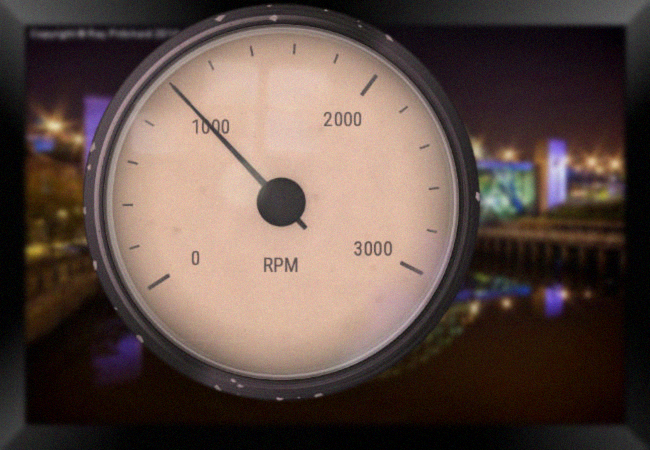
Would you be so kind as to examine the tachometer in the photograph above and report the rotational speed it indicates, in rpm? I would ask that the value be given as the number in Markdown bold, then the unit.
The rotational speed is **1000** rpm
